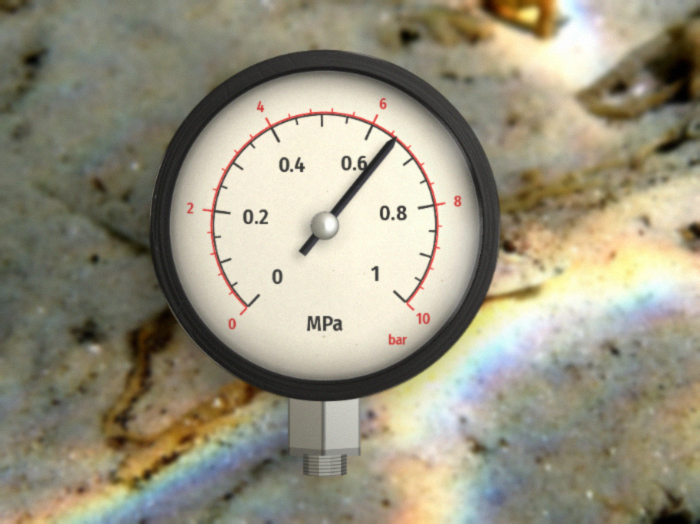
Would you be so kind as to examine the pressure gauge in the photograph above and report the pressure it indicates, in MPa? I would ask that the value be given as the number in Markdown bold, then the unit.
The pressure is **0.65** MPa
